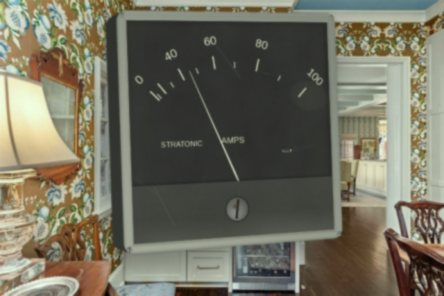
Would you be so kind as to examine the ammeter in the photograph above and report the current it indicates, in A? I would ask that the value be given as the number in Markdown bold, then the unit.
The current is **45** A
